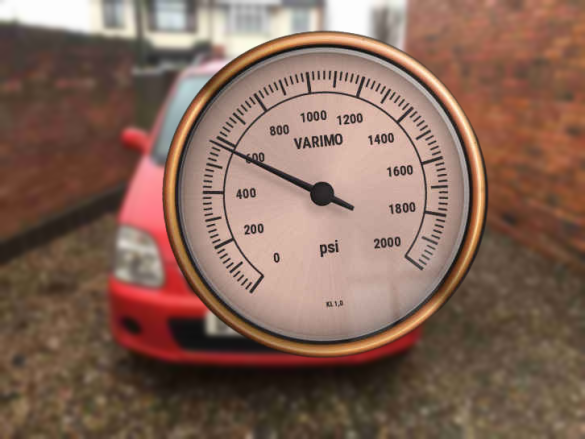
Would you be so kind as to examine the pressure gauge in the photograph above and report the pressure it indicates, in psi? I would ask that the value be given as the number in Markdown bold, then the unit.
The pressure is **580** psi
